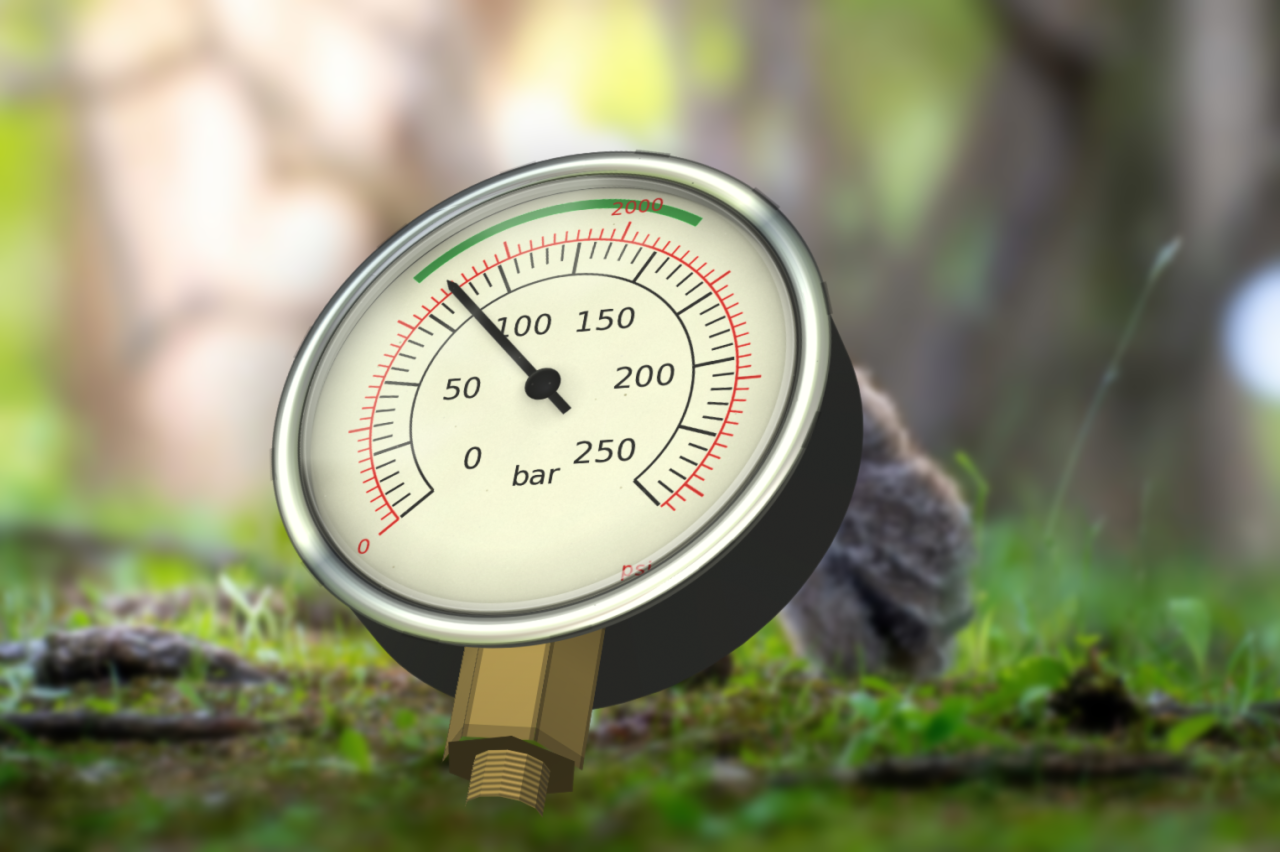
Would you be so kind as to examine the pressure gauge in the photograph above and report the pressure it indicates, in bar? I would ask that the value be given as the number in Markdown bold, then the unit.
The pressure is **85** bar
